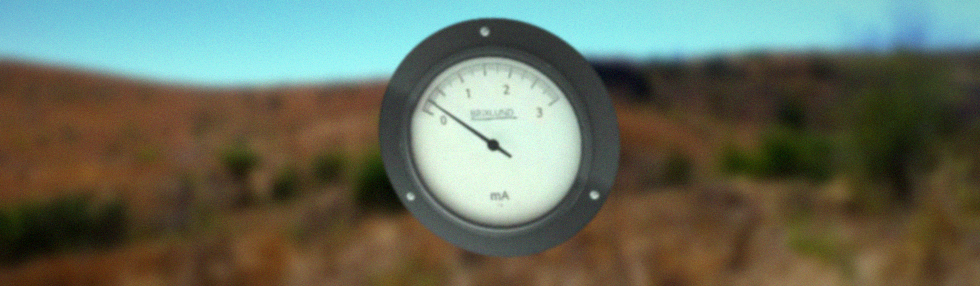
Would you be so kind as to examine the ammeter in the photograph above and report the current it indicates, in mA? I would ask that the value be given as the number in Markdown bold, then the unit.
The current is **0.25** mA
